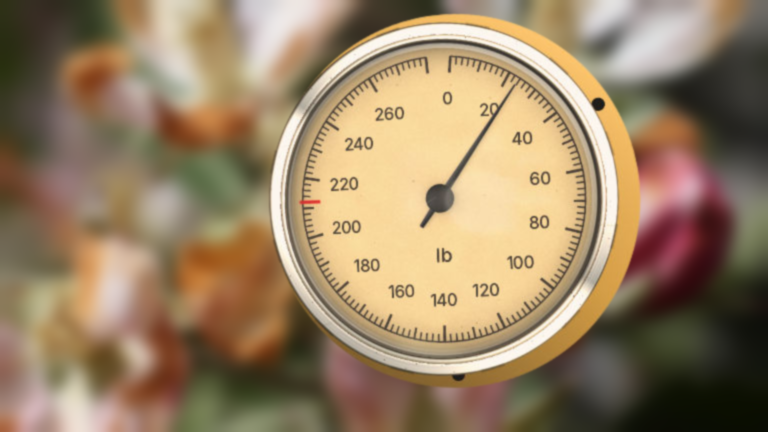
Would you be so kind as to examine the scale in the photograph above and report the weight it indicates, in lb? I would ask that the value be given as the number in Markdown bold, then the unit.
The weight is **24** lb
